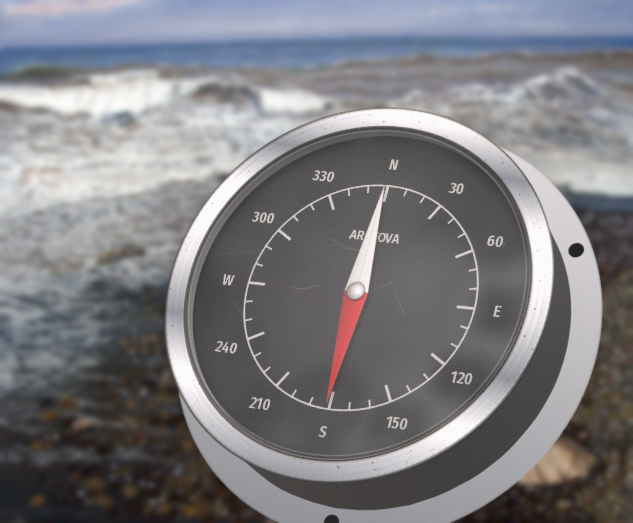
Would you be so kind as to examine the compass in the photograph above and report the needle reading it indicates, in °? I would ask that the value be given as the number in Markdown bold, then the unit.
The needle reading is **180** °
